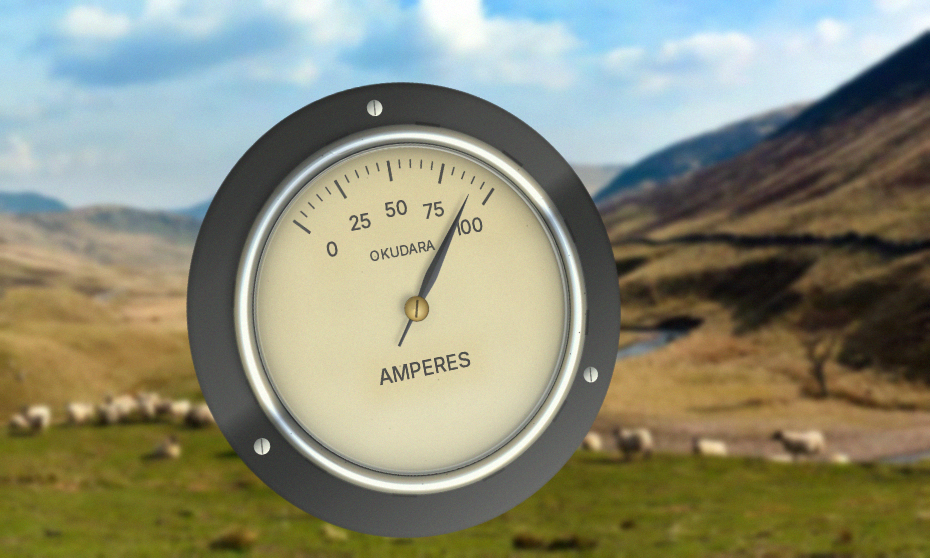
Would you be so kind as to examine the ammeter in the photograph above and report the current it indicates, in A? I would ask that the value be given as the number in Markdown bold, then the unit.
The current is **90** A
